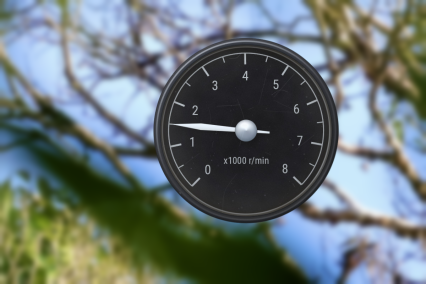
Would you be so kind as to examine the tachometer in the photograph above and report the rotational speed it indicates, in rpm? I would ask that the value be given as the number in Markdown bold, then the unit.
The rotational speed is **1500** rpm
